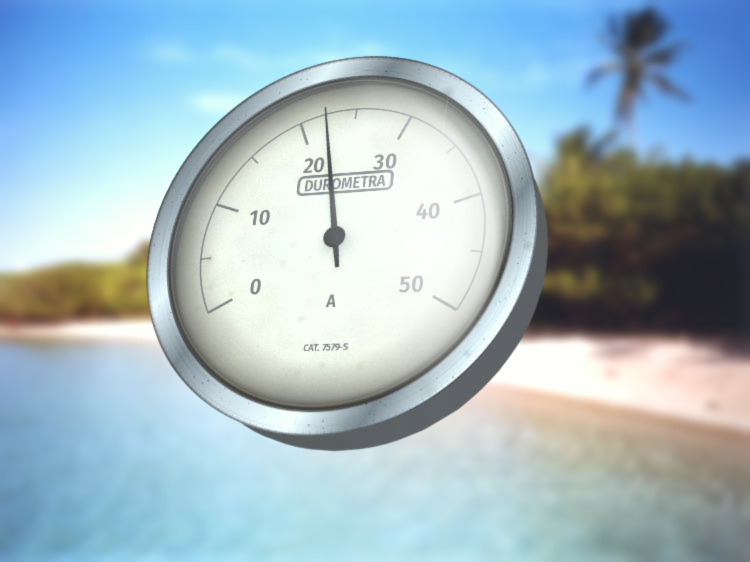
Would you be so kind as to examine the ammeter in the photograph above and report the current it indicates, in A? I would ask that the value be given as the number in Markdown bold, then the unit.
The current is **22.5** A
